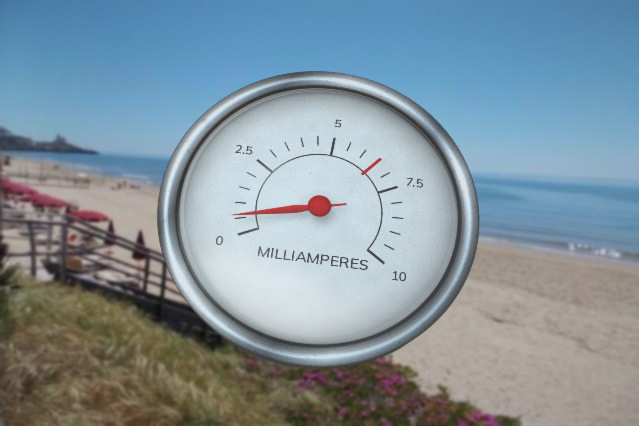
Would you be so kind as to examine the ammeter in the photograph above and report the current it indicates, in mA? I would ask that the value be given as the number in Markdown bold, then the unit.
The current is **0.5** mA
